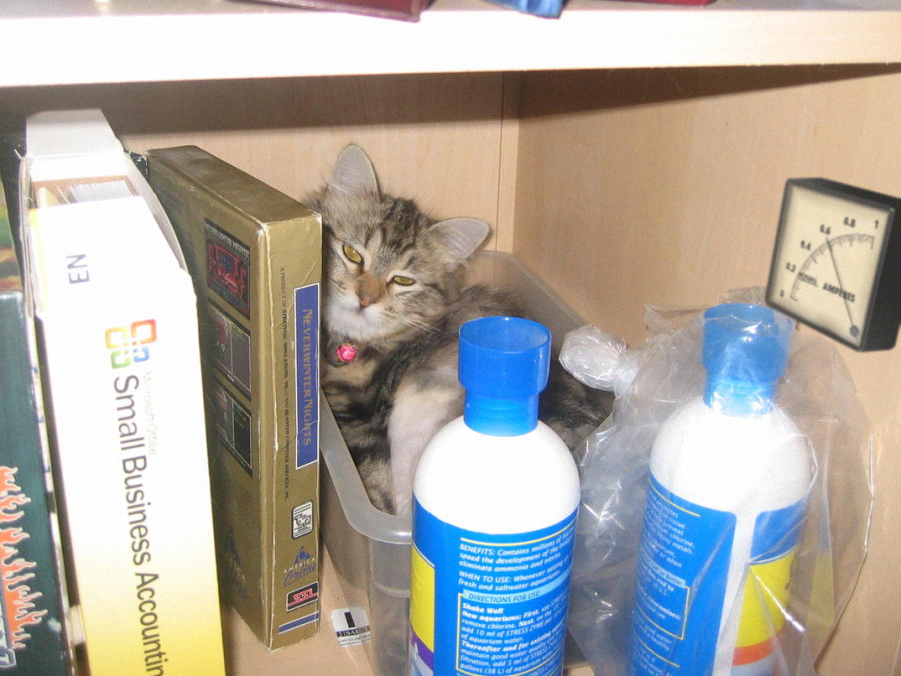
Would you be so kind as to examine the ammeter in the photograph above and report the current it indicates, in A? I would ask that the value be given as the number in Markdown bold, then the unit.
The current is **0.6** A
